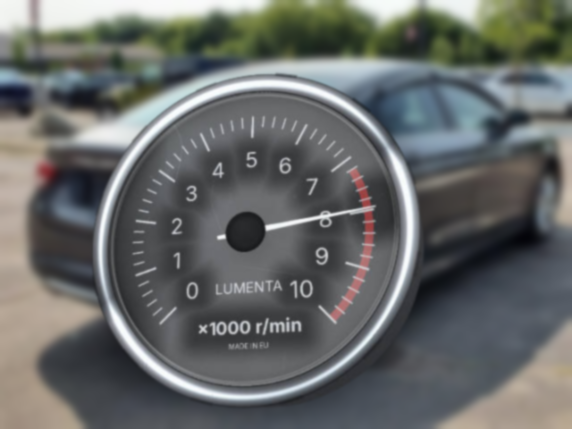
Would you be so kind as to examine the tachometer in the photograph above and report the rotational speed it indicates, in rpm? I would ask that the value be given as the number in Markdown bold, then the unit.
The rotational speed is **8000** rpm
